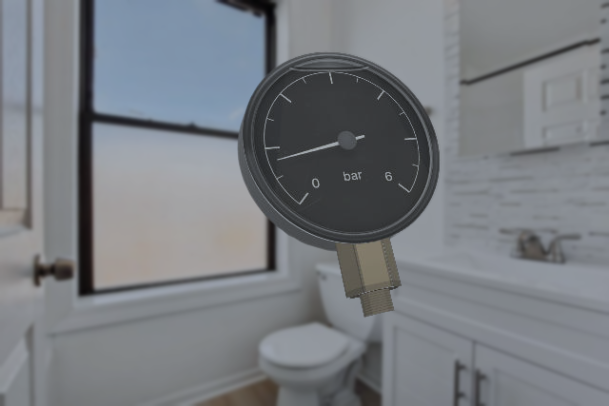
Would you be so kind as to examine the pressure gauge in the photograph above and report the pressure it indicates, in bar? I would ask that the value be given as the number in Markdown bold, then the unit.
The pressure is **0.75** bar
